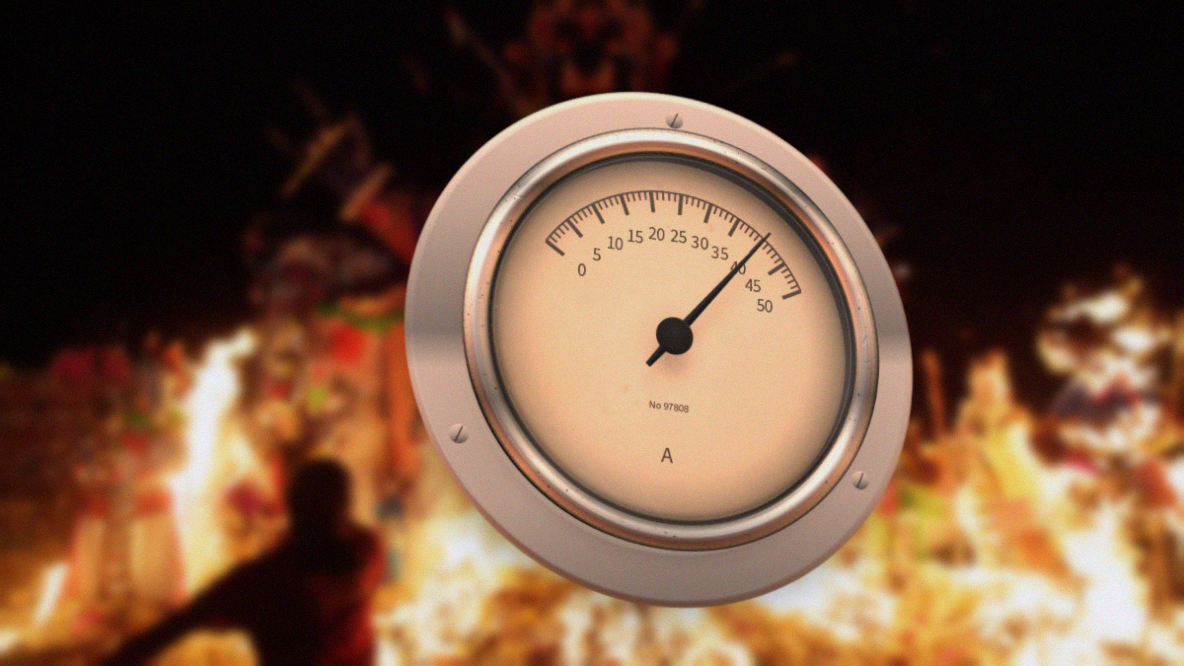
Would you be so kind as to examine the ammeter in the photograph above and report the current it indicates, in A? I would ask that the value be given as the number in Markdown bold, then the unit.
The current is **40** A
